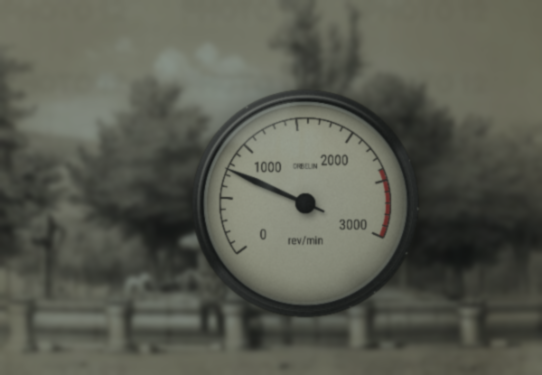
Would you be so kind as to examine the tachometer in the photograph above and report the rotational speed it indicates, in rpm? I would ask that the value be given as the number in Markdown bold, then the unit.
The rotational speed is **750** rpm
